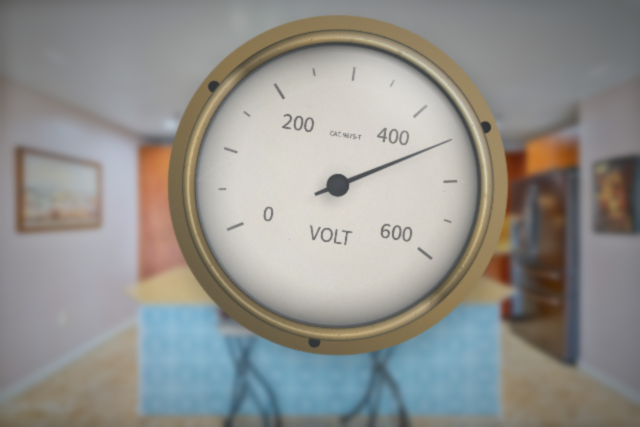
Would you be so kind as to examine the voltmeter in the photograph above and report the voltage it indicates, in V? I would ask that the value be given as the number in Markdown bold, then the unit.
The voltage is **450** V
